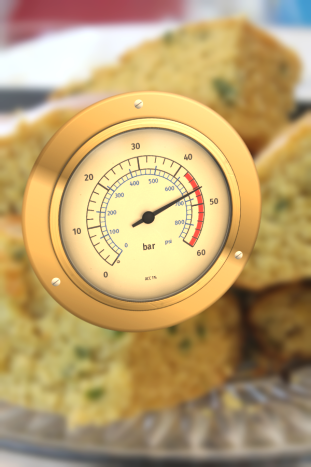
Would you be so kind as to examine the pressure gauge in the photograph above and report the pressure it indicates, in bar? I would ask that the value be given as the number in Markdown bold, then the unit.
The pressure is **46** bar
